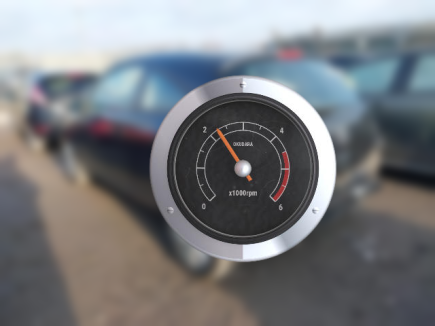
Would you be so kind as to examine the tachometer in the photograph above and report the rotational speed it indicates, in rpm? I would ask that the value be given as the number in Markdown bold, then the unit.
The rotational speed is **2250** rpm
